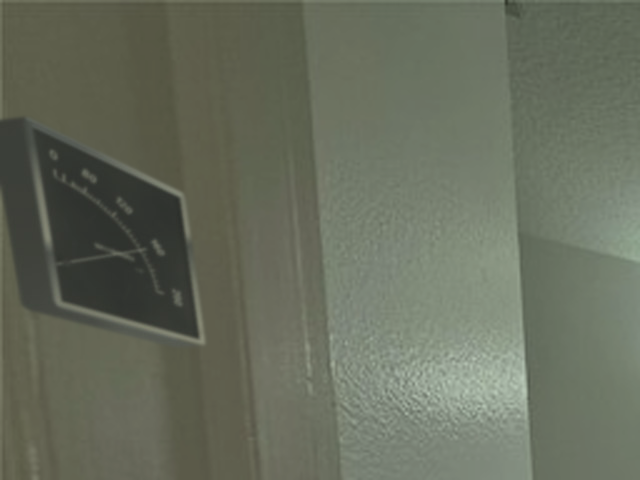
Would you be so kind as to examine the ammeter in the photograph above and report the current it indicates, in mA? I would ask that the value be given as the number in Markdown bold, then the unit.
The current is **160** mA
